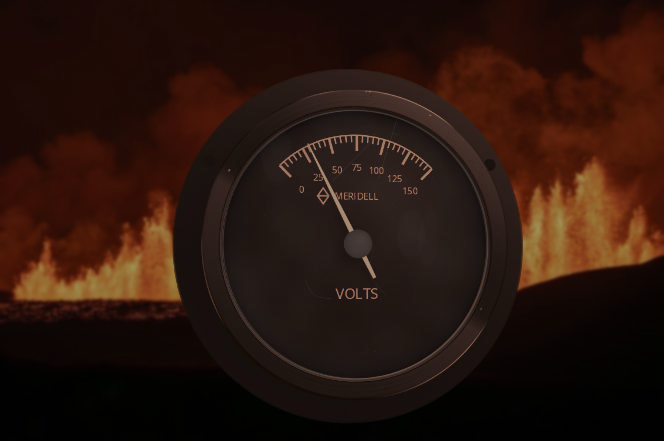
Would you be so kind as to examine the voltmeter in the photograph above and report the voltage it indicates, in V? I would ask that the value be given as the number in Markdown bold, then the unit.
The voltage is **30** V
